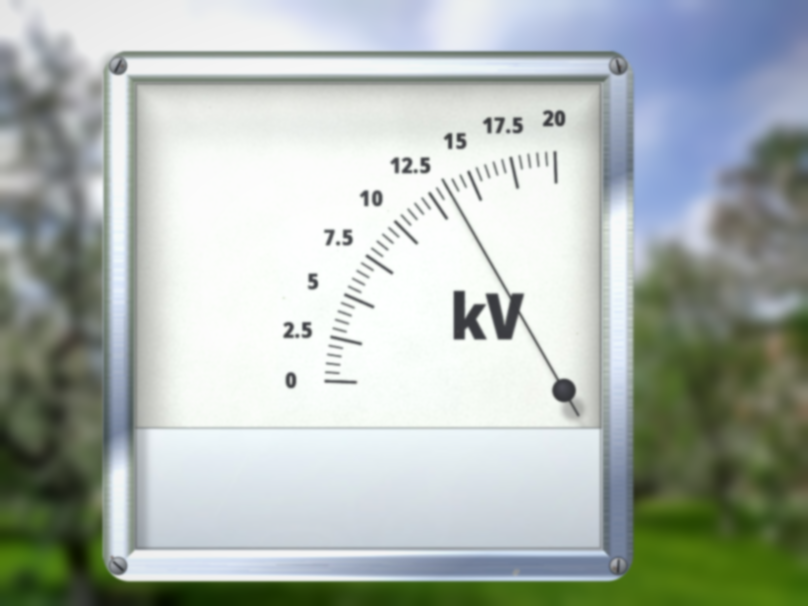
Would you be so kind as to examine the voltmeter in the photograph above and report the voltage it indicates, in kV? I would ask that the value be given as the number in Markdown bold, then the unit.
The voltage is **13.5** kV
